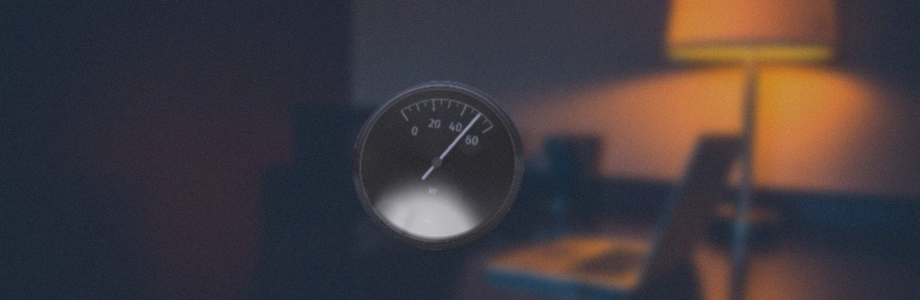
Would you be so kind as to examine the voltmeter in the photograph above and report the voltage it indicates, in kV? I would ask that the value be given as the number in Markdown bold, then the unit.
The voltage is **50** kV
